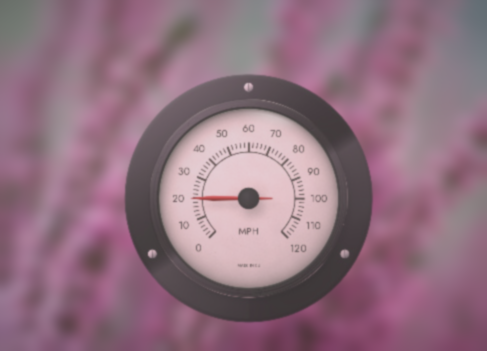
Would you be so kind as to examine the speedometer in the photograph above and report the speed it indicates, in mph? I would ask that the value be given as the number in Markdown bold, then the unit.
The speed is **20** mph
